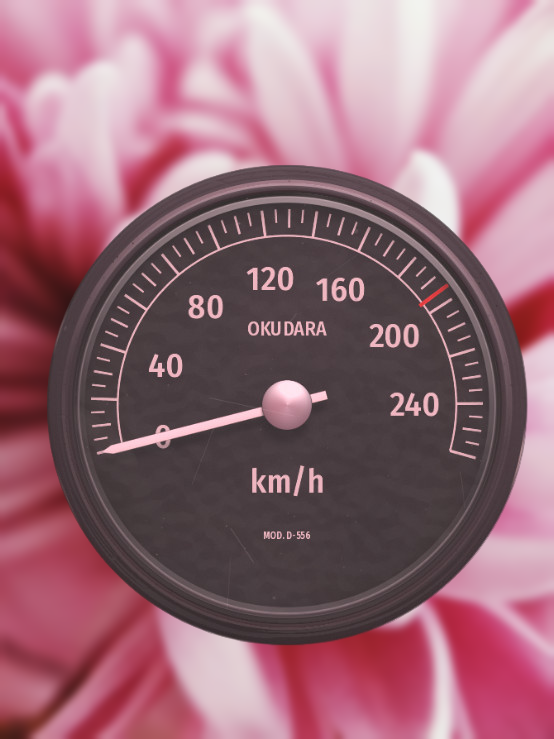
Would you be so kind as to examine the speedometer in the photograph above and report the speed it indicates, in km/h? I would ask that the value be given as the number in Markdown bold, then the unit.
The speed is **0** km/h
